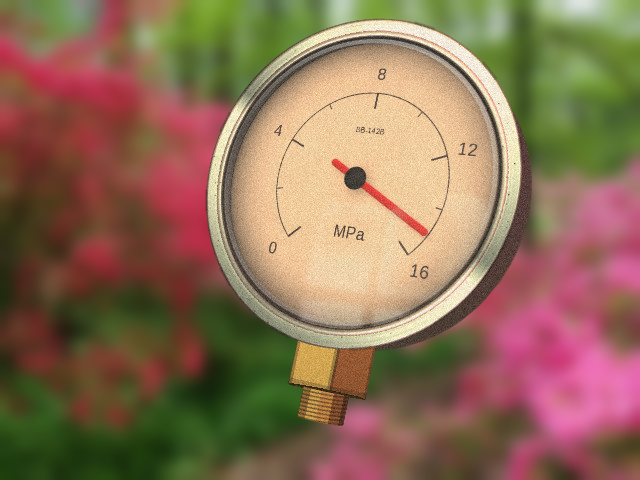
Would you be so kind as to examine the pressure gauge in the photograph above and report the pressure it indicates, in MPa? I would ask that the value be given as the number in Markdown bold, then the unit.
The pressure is **15** MPa
